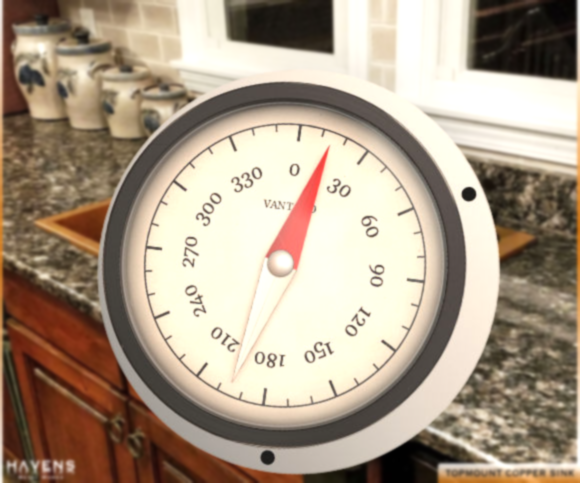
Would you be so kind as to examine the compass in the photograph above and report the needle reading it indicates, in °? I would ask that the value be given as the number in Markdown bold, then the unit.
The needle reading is **15** °
